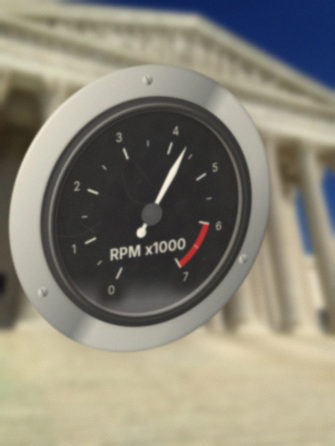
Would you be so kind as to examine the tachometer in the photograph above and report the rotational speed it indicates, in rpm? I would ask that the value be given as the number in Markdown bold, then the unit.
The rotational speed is **4250** rpm
